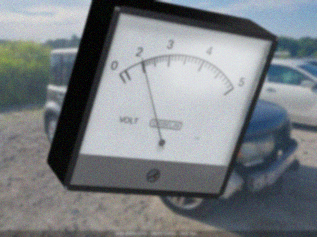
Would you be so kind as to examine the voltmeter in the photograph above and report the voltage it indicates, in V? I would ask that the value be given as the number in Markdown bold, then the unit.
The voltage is **2** V
